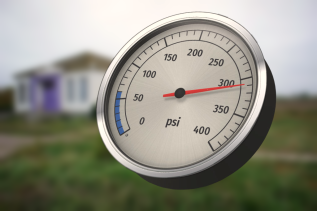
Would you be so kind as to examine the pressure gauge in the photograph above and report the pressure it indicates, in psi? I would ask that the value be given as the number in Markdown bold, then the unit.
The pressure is **310** psi
